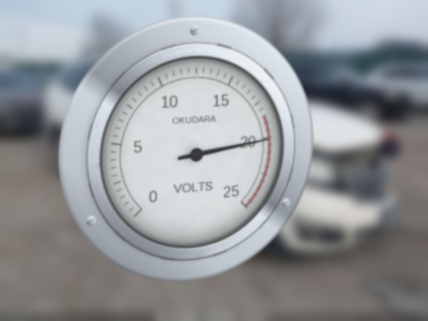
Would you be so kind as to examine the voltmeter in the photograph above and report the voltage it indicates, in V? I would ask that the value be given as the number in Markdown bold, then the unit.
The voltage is **20** V
